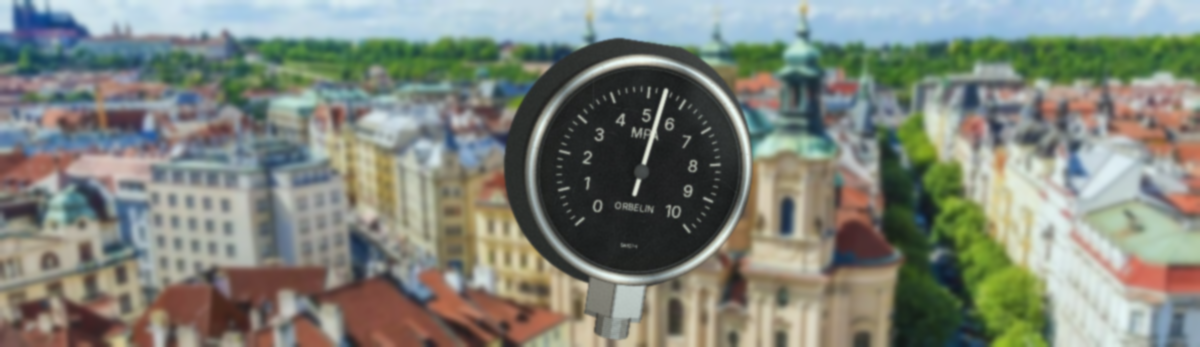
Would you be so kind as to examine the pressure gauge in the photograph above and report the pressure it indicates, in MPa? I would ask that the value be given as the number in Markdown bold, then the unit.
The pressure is **5.4** MPa
